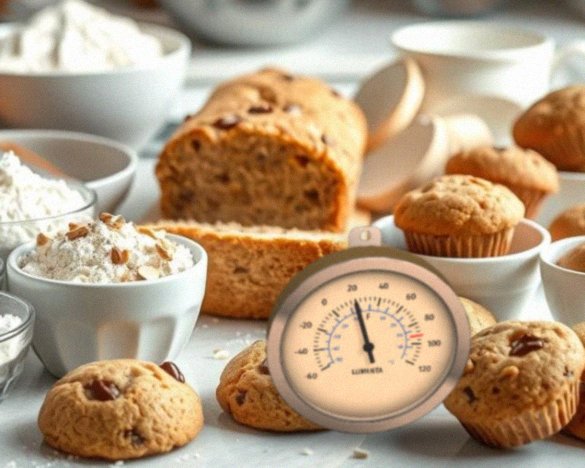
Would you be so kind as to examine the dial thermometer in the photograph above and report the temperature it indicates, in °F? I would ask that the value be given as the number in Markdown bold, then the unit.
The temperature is **20** °F
